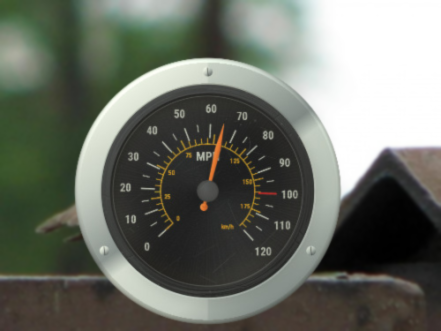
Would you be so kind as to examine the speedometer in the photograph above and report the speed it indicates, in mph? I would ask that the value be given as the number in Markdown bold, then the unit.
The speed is **65** mph
